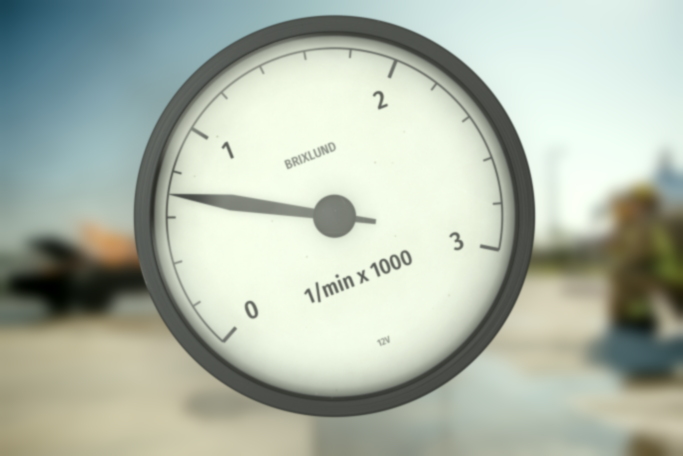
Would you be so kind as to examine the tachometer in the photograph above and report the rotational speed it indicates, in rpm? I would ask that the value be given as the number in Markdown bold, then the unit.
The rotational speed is **700** rpm
